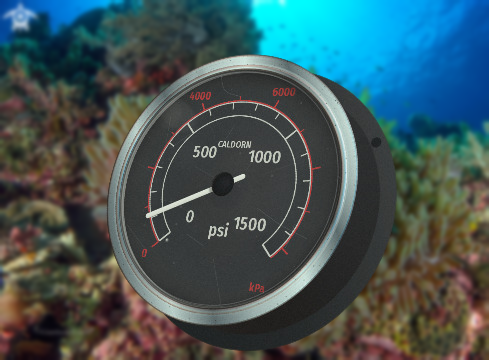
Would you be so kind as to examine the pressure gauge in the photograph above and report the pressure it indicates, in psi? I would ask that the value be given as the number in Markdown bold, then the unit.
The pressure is **100** psi
